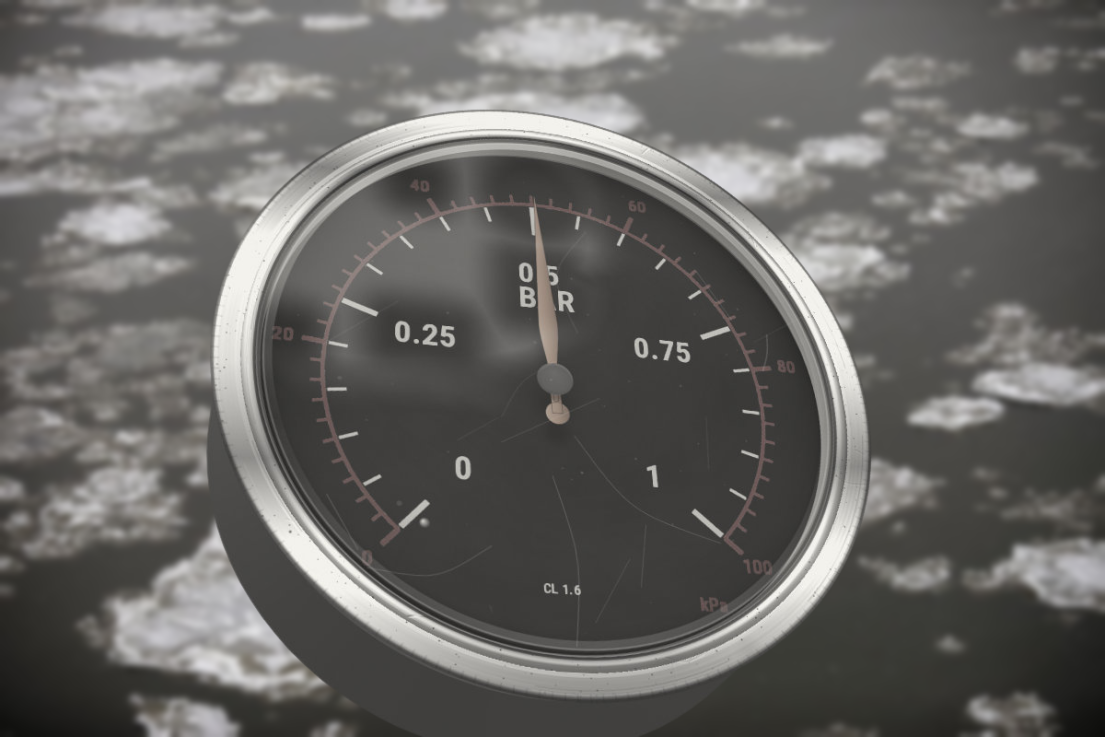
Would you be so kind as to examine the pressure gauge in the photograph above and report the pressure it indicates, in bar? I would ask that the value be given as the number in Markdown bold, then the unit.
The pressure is **0.5** bar
